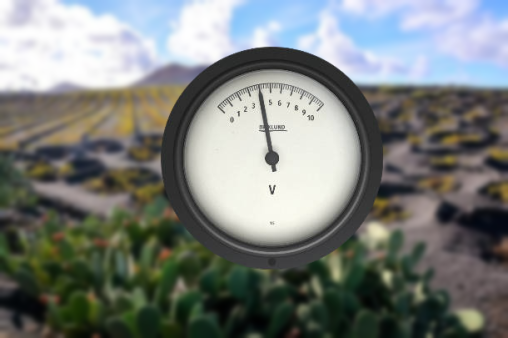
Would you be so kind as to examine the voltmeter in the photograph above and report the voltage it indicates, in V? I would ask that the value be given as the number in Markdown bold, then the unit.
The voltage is **4** V
